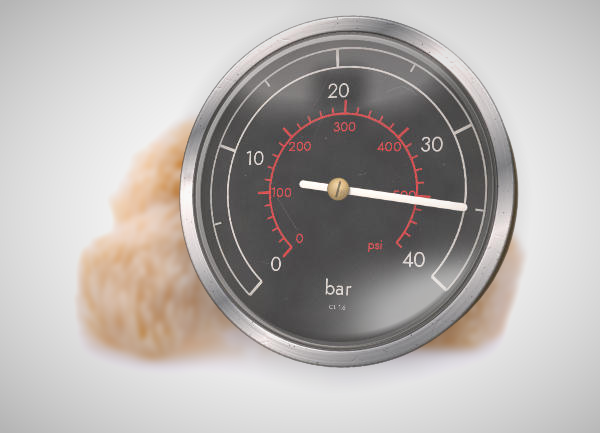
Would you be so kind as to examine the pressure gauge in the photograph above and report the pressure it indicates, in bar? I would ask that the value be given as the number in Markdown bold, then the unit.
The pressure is **35** bar
